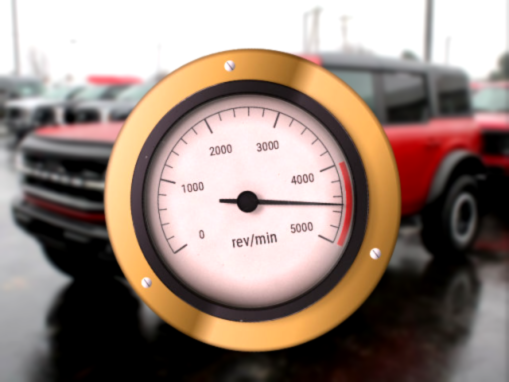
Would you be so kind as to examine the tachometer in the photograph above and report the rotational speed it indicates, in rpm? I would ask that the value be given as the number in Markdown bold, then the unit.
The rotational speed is **4500** rpm
